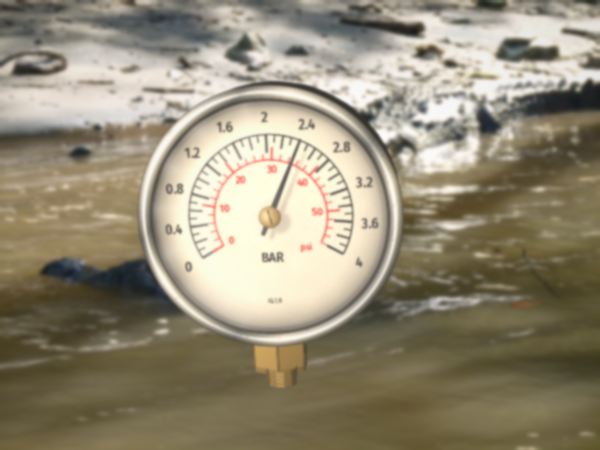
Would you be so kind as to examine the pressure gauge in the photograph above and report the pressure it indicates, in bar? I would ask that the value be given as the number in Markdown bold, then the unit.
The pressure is **2.4** bar
